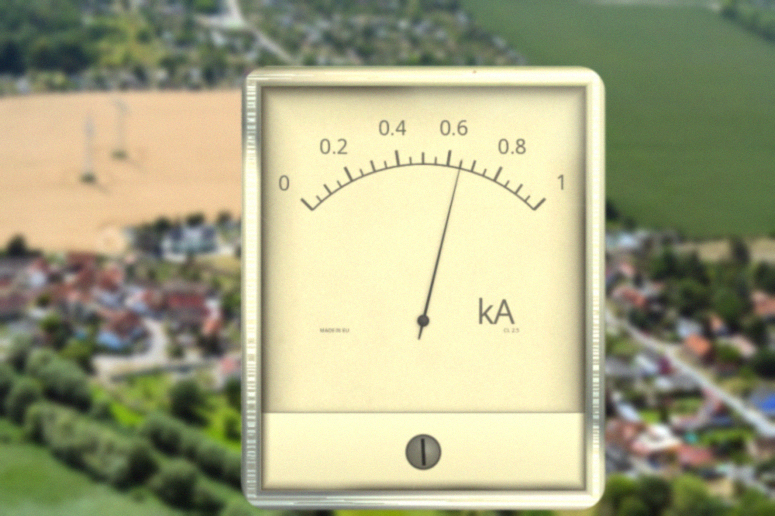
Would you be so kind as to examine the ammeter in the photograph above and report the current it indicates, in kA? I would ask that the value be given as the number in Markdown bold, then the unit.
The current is **0.65** kA
